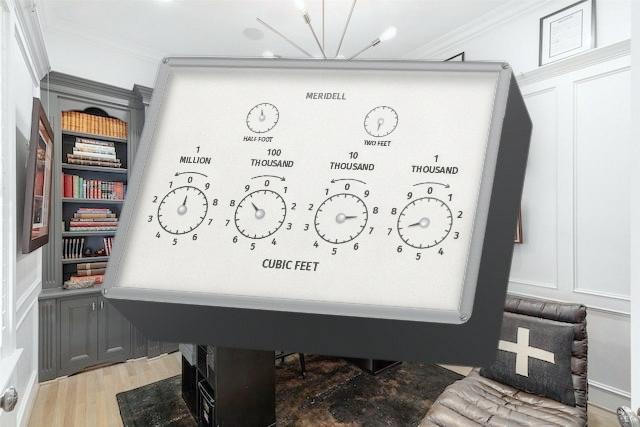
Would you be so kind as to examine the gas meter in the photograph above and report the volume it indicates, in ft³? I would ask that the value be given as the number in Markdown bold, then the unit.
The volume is **987700** ft³
